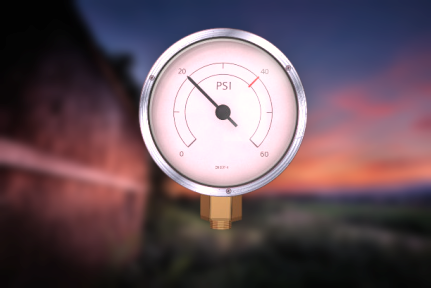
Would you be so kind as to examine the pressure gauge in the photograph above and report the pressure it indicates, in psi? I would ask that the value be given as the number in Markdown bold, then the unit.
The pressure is **20** psi
